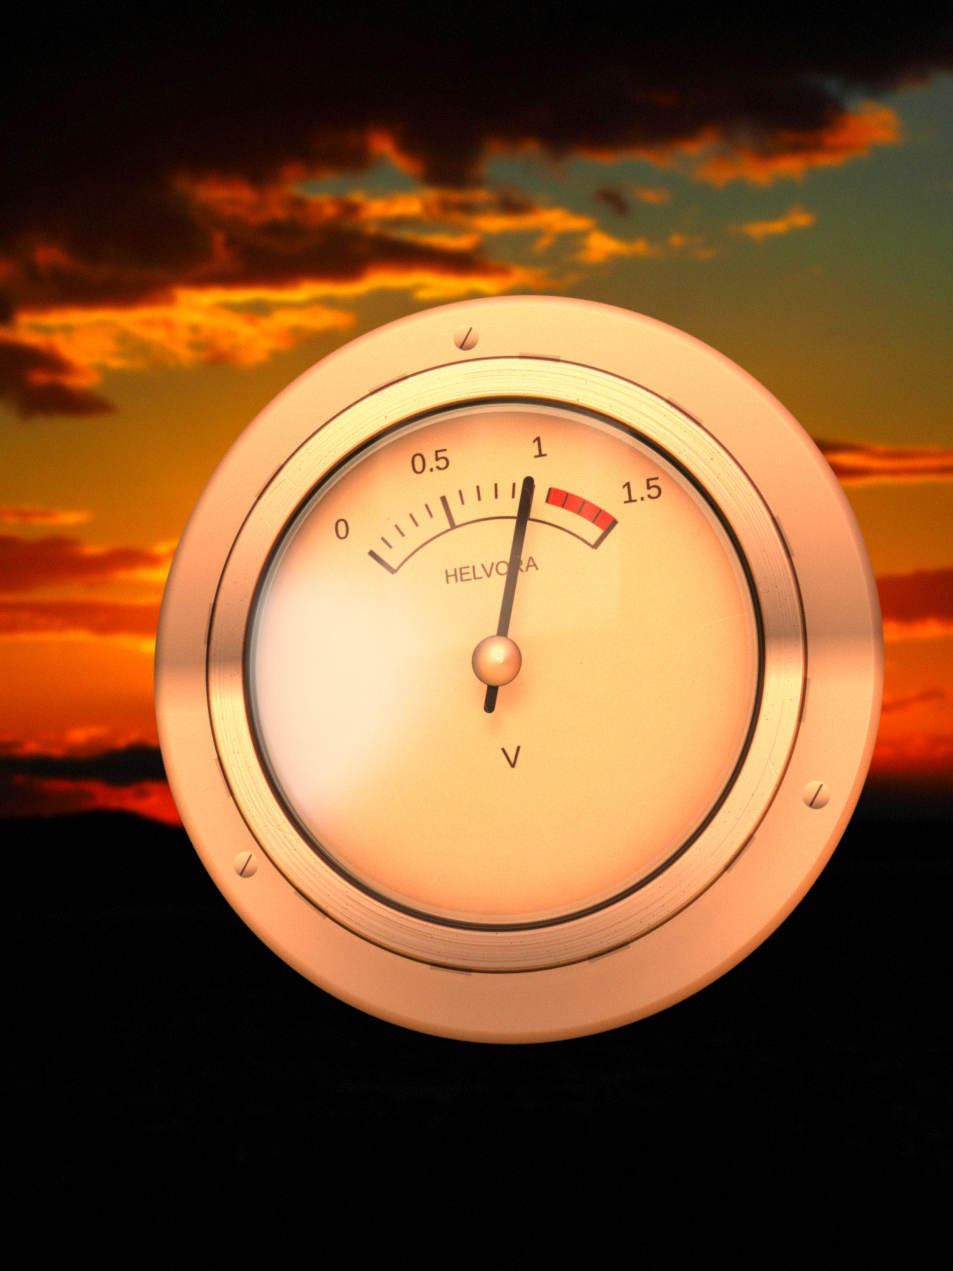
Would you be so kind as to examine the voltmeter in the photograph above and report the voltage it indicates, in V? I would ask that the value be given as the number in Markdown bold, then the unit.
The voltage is **1** V
